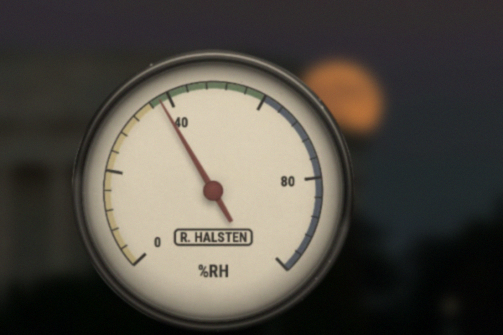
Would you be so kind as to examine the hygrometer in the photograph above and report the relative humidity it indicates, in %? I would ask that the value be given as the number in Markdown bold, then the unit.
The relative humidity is **38** %
